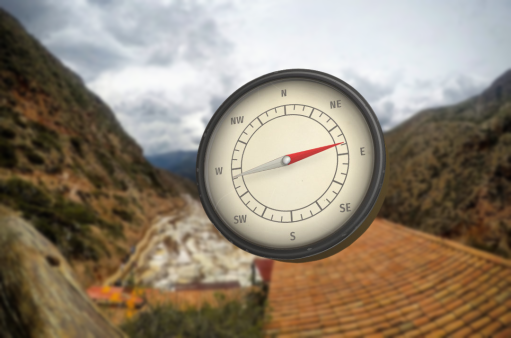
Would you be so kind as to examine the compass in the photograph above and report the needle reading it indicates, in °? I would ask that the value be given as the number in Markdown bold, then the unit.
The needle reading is **80** °
